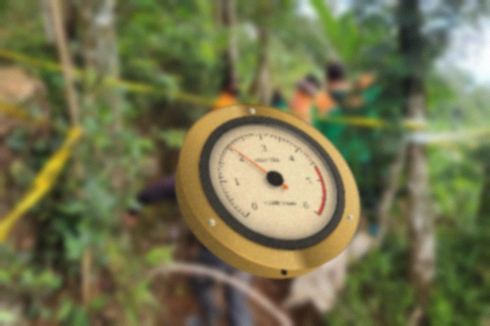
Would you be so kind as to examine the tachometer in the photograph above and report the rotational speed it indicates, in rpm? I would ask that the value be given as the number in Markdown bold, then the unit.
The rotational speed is **2000** rpm
